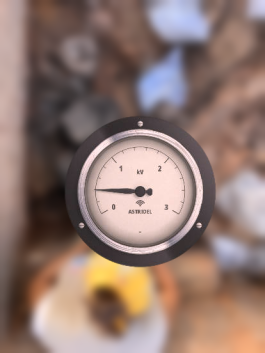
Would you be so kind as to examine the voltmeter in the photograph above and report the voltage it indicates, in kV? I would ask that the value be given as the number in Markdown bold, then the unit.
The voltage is **0.4** kV
